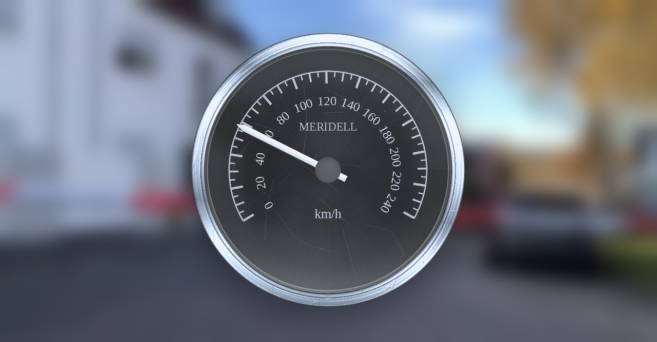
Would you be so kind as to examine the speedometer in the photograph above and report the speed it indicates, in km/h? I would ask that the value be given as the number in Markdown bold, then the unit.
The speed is **57.5** km/h
